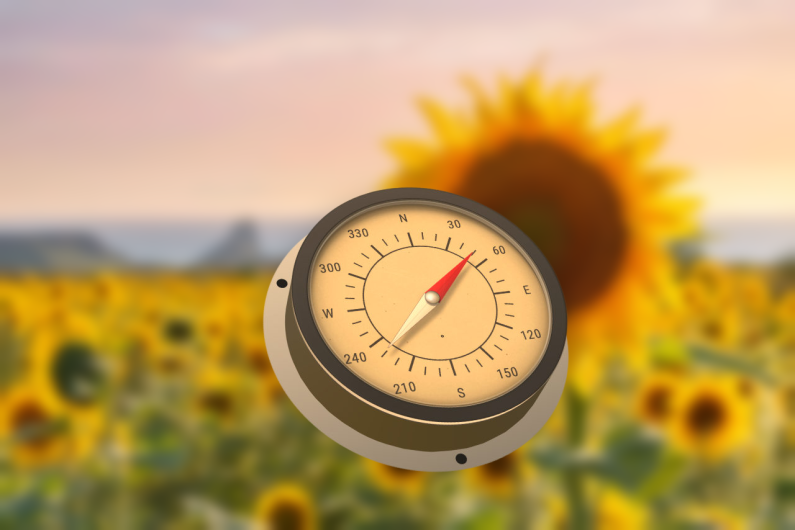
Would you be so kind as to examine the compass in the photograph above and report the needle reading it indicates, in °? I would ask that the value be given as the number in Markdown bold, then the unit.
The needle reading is **50** °
